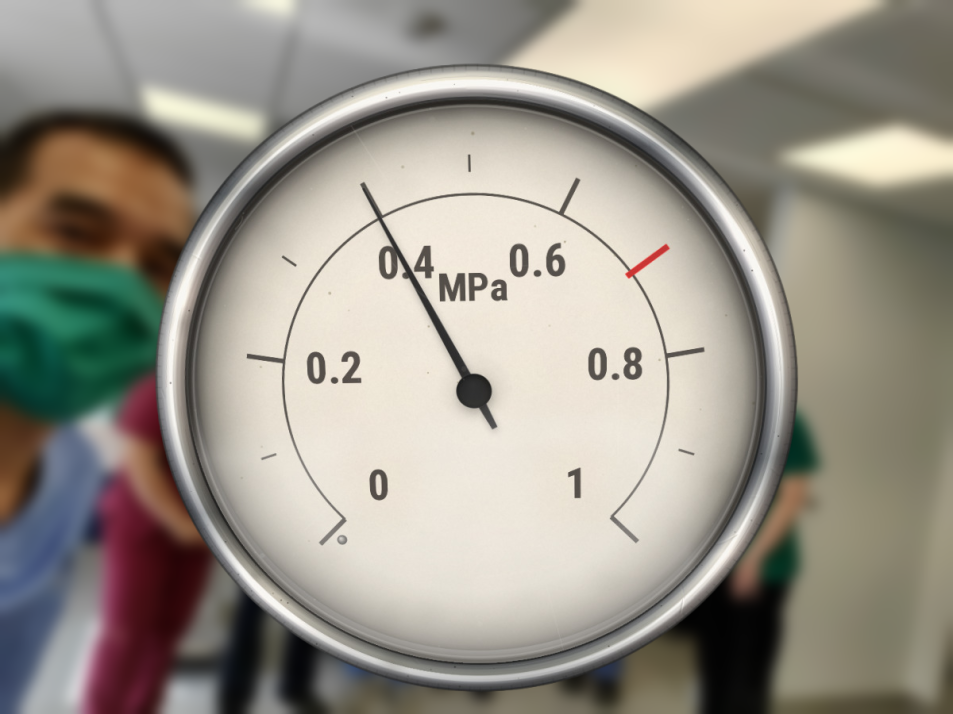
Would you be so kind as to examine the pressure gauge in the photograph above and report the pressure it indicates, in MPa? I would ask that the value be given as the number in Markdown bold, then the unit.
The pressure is **0.4** MPa
